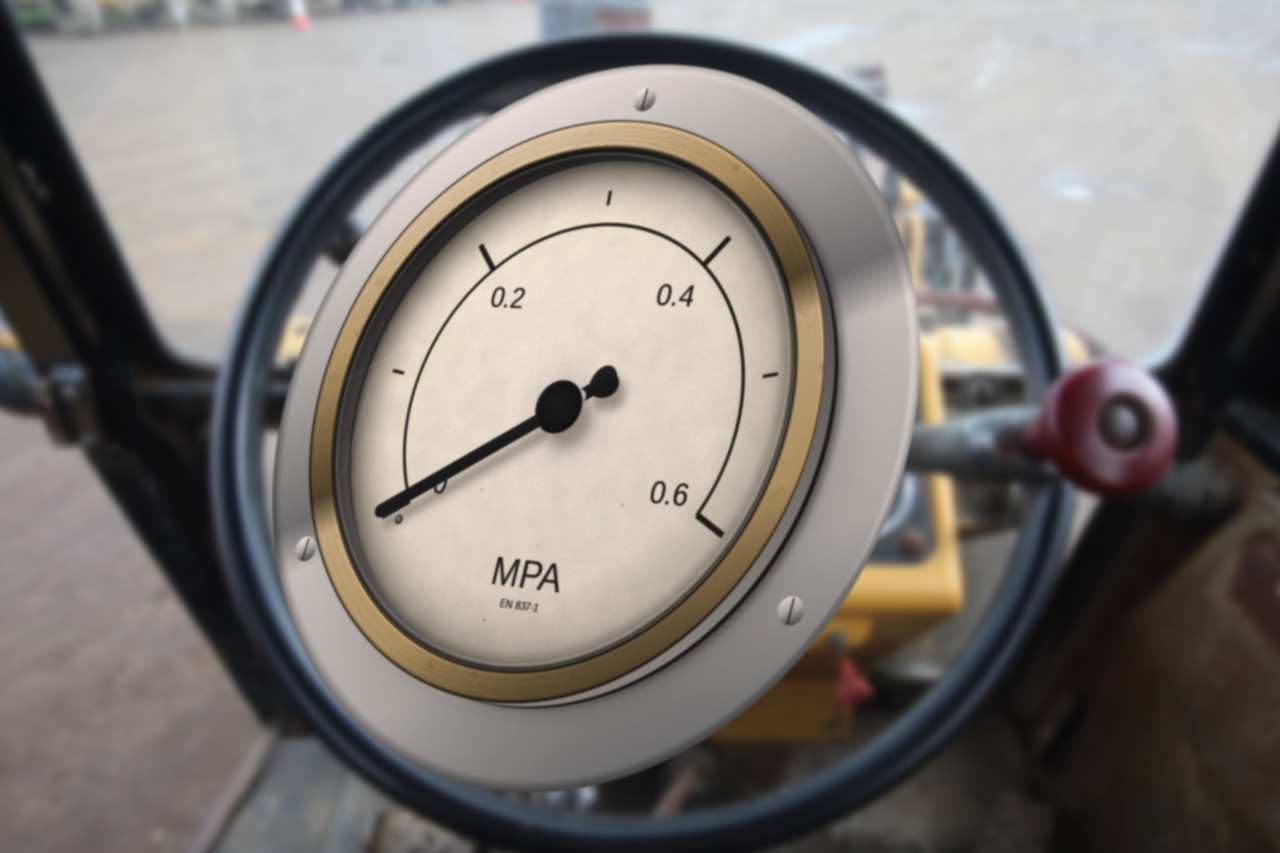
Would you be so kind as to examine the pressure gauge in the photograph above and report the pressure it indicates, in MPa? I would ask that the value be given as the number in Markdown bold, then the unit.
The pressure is **0** MPa
